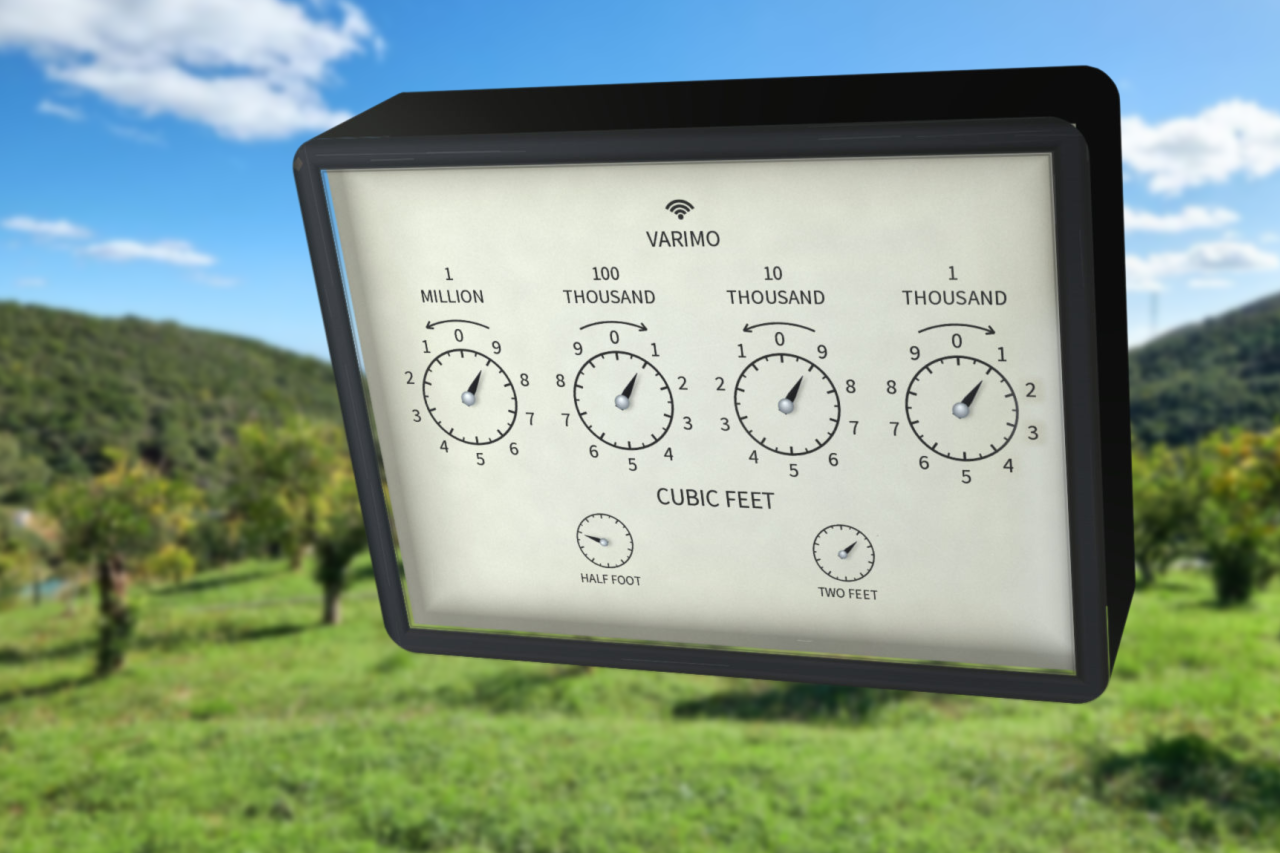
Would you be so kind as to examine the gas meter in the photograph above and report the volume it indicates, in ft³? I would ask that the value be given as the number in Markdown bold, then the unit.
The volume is **909100** ft³
